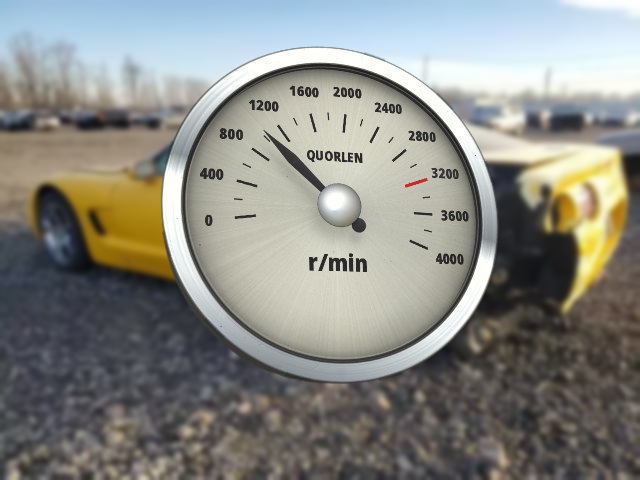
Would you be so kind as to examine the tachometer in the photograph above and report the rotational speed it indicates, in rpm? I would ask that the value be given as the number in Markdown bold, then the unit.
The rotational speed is **1000** rpm
